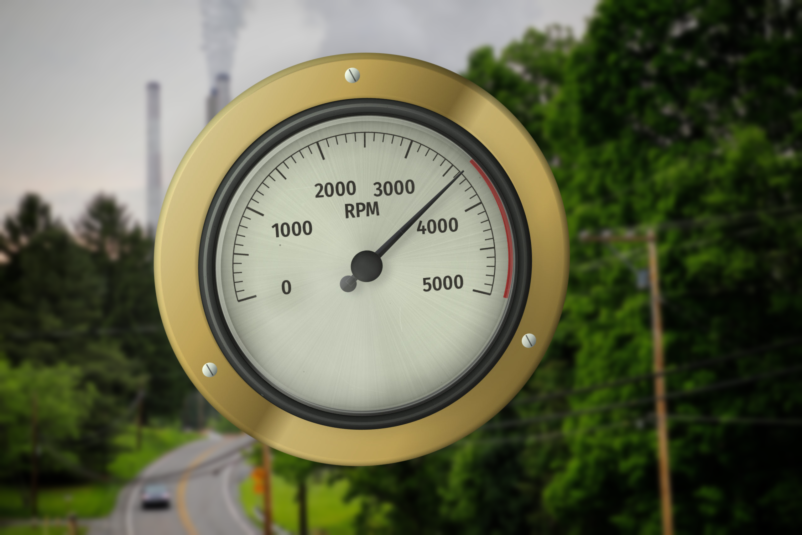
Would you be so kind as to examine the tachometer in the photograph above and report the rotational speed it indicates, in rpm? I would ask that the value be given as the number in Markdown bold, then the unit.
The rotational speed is **3600** rpm
